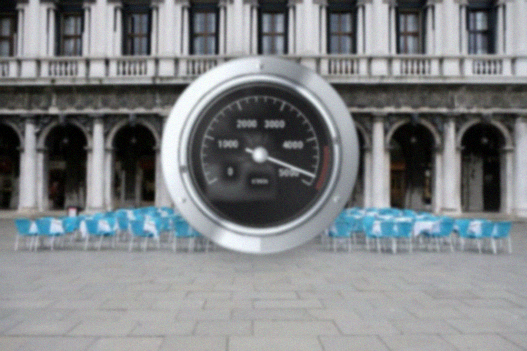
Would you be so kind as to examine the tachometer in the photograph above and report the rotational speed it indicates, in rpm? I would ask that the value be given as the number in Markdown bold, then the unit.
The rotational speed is **4800** rpm
